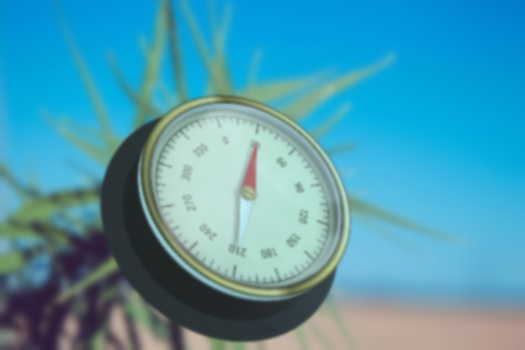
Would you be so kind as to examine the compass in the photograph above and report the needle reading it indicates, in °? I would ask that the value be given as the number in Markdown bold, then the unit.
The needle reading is **30** °
